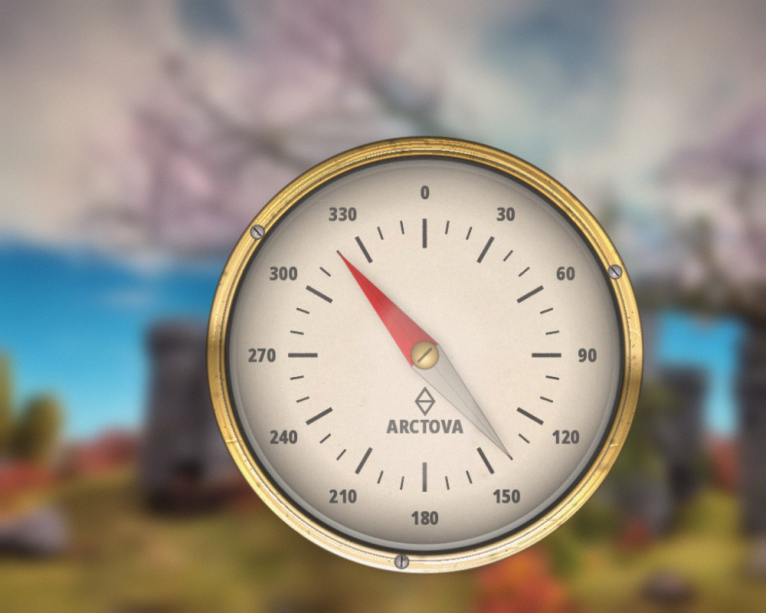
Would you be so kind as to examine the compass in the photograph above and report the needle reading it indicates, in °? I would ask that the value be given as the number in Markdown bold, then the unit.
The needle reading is **320** °
